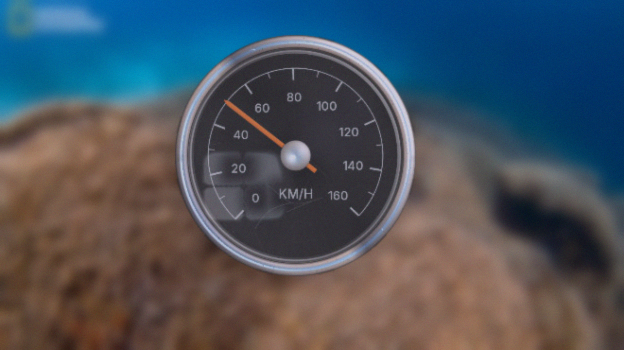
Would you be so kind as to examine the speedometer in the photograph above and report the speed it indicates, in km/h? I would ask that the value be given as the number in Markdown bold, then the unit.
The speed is **50** km/h
